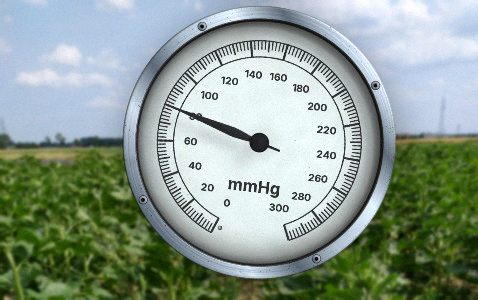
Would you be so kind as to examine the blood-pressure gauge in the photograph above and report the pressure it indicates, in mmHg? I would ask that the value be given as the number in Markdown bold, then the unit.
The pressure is **80** mmHg
